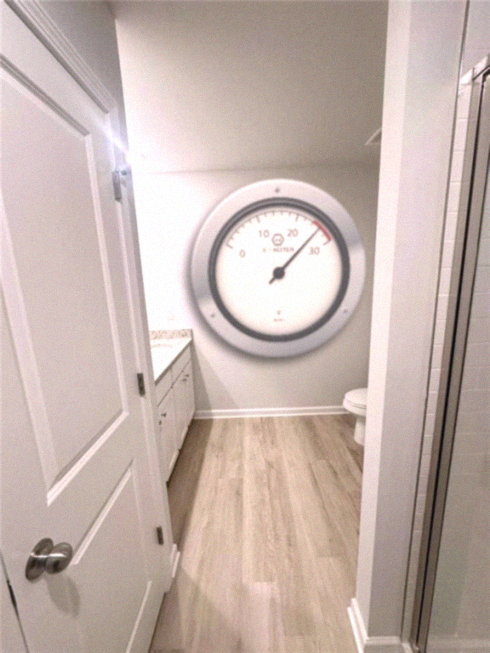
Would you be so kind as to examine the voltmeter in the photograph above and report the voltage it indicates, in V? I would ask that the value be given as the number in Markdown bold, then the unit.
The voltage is **26** V
